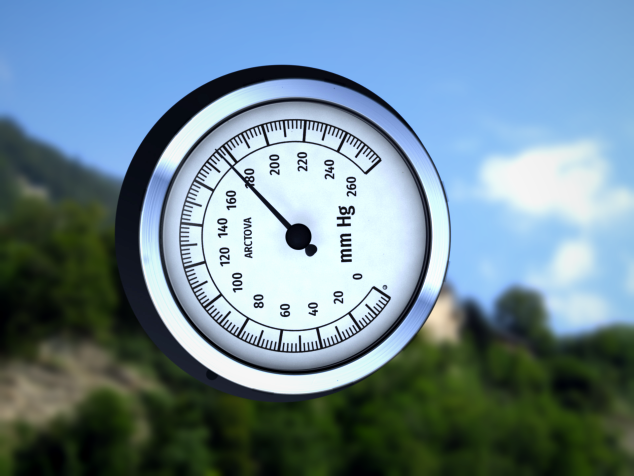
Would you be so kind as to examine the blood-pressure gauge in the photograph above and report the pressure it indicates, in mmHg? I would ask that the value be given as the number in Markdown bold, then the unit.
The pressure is **176** mmHg
